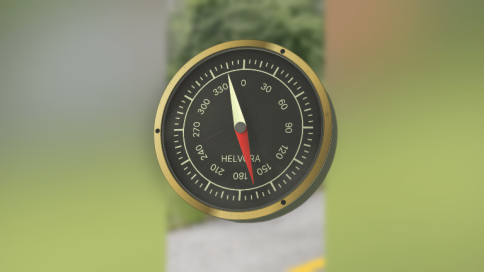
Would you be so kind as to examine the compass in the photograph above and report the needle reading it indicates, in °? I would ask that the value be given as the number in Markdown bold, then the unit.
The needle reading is **165** °
